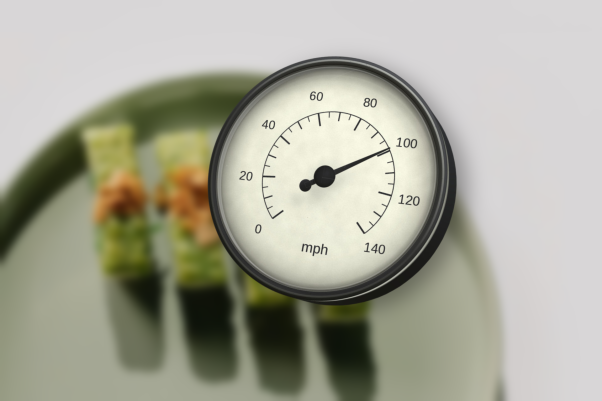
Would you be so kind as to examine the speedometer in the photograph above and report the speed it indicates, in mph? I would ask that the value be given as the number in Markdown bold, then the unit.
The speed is **100** mph
